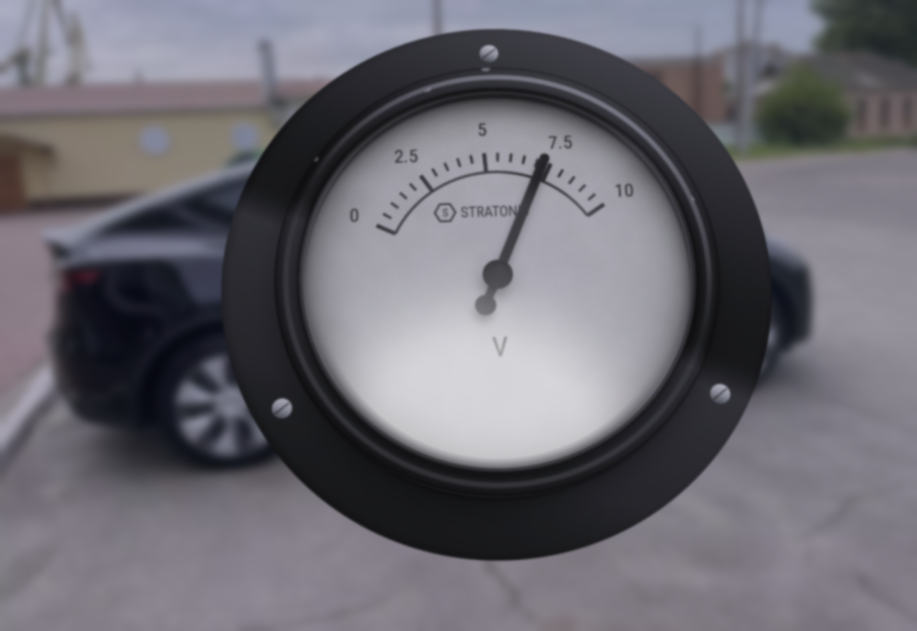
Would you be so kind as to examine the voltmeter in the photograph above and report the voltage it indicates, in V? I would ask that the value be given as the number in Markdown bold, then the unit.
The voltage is **7.25** V
